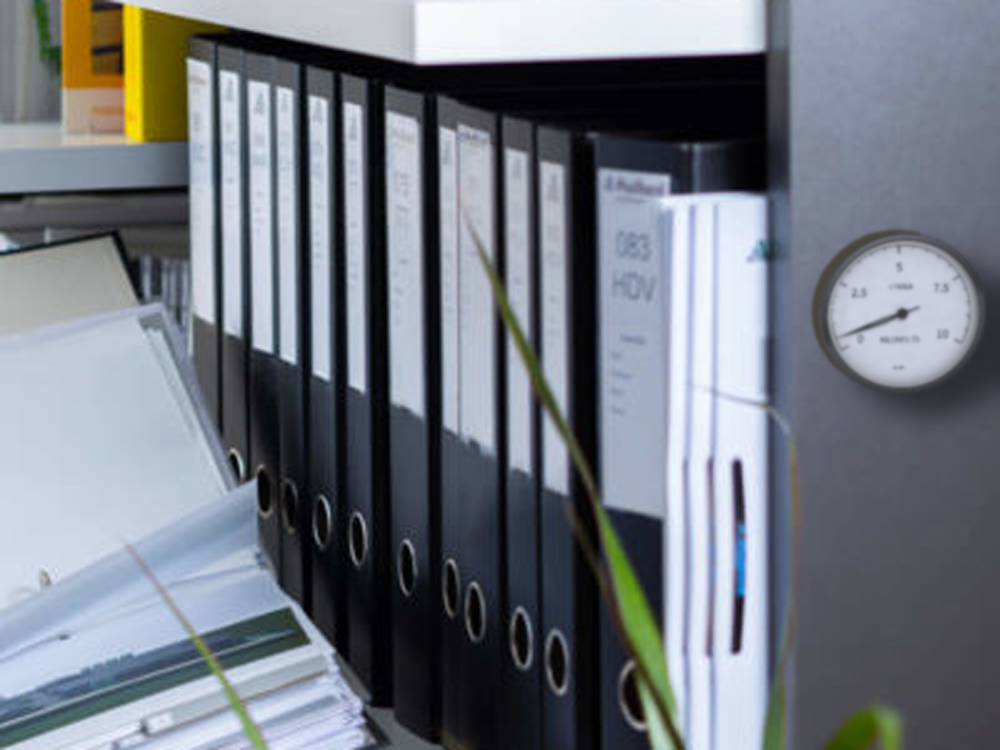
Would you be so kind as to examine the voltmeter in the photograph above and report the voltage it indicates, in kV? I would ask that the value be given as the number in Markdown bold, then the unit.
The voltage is **0.5** kV
